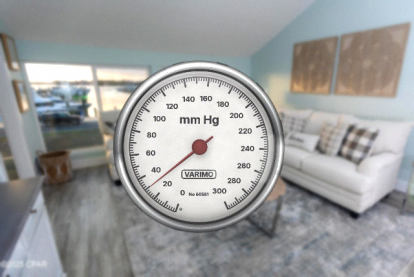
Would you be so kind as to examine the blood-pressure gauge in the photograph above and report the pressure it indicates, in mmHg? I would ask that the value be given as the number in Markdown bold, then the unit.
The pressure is **30** mmHg
